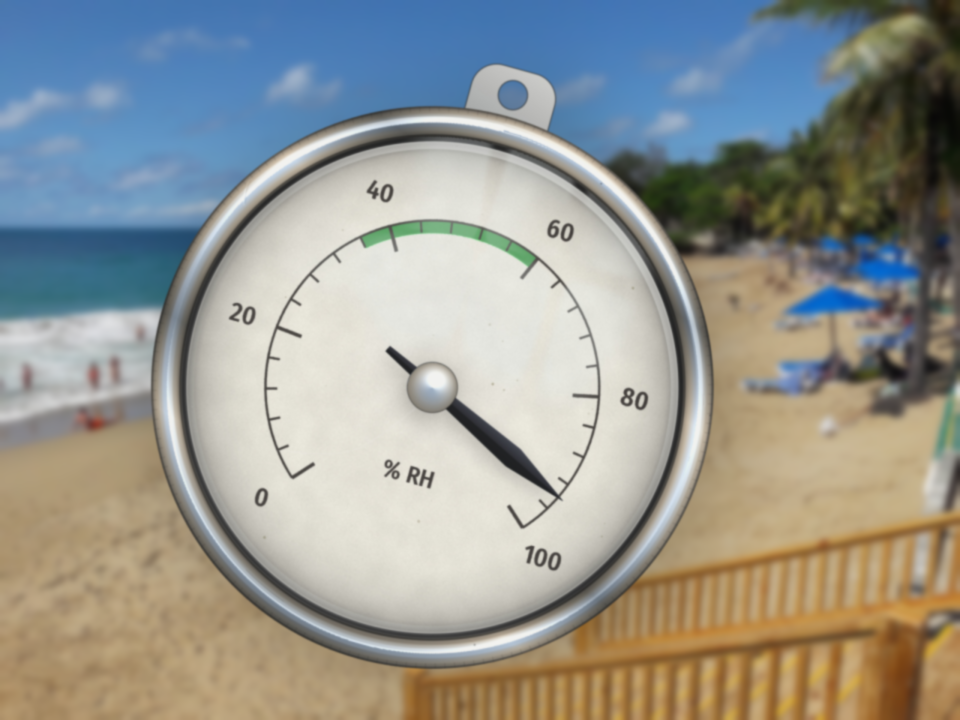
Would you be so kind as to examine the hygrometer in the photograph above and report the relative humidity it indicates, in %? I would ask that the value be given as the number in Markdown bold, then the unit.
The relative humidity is **94** %
